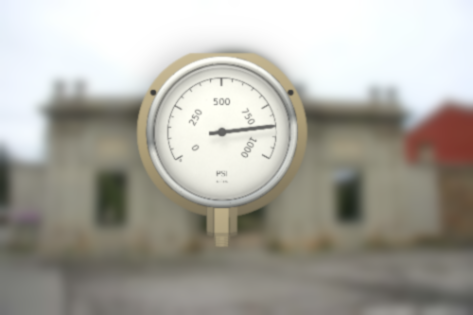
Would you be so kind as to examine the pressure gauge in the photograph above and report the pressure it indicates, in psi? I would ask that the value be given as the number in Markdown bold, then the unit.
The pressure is **850** psi
